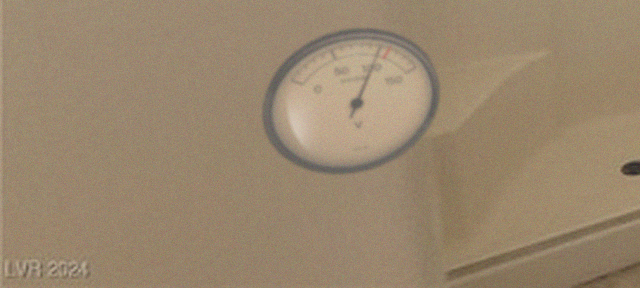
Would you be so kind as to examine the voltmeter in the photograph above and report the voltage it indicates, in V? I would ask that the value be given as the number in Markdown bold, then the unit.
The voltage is **100** V
